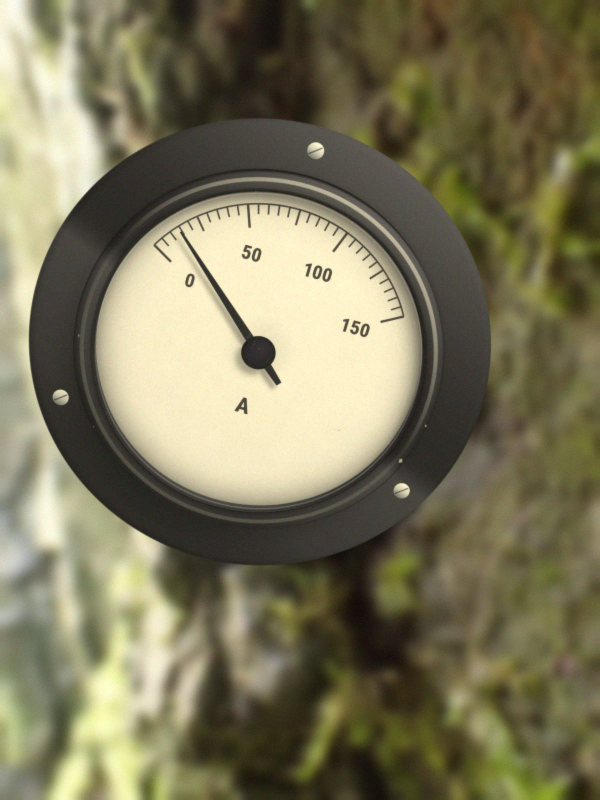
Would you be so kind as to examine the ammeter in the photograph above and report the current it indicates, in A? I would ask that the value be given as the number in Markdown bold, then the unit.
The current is **15** A
